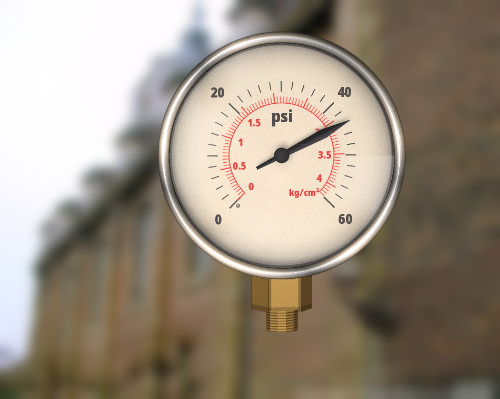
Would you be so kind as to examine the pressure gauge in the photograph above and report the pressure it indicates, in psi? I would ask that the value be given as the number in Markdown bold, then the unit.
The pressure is **44** psi
